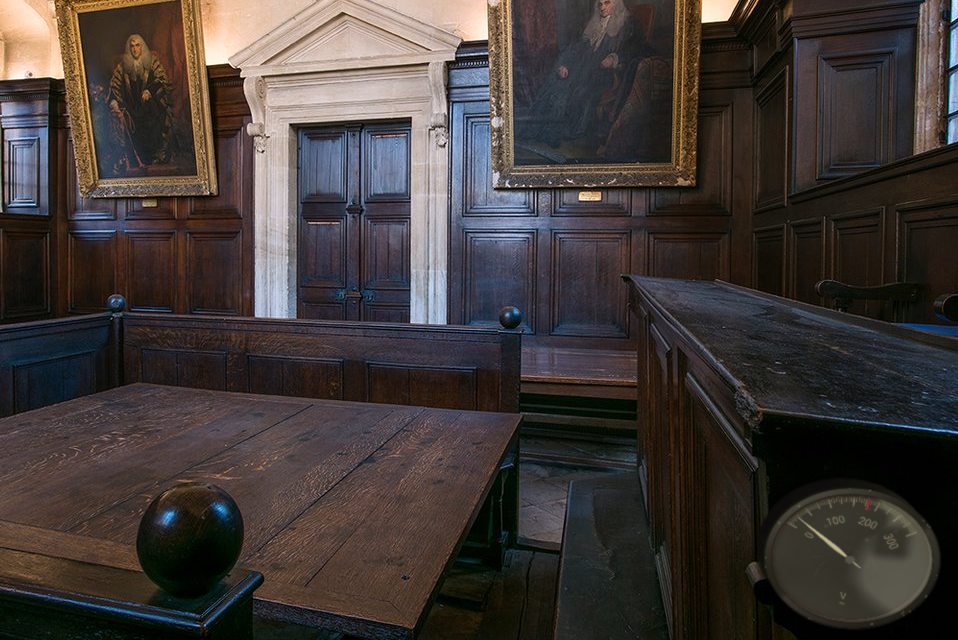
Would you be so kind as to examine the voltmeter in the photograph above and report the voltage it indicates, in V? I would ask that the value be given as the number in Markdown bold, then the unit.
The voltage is **25** V
